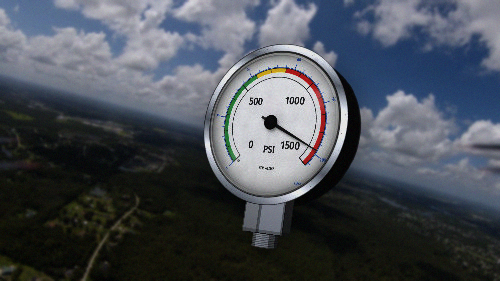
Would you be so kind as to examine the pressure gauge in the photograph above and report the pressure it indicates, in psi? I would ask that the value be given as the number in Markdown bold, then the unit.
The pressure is **1400** psi
